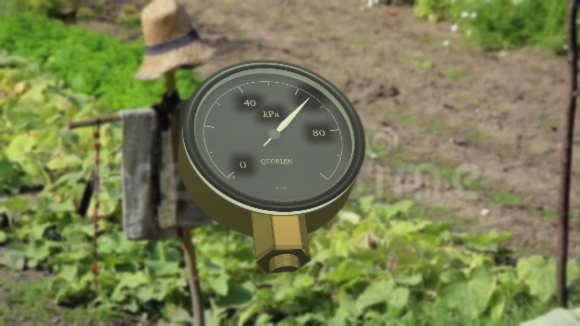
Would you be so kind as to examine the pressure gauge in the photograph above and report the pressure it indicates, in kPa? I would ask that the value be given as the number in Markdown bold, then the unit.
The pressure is **65** kPa
